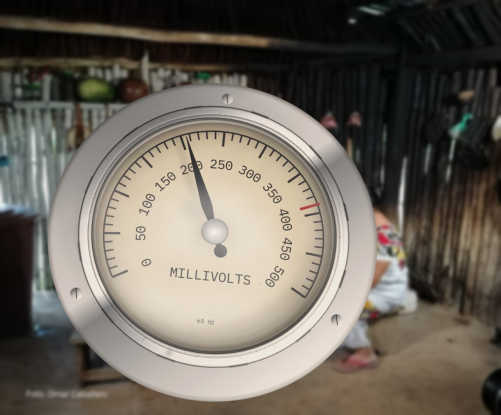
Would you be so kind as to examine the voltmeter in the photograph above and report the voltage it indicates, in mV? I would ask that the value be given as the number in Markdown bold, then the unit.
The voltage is **205** mV
